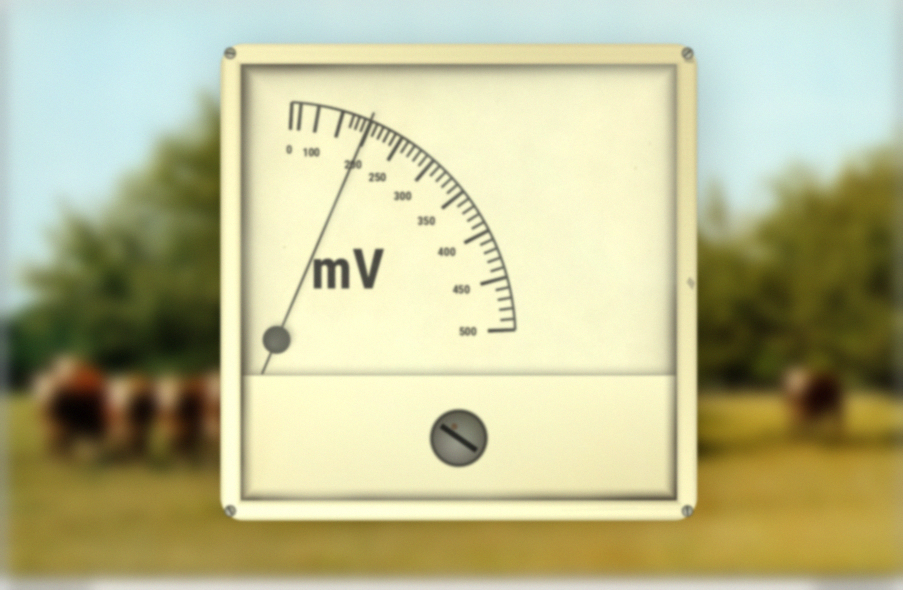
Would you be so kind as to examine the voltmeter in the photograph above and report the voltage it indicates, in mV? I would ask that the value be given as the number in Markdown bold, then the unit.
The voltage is **200** mV
